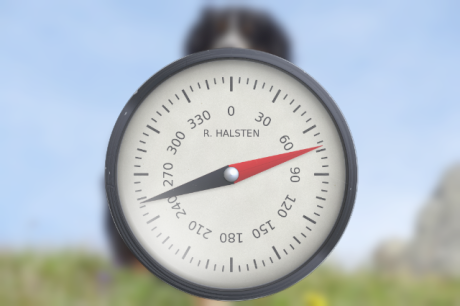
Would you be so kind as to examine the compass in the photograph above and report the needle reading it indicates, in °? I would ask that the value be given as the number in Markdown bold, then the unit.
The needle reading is **72.5** °
